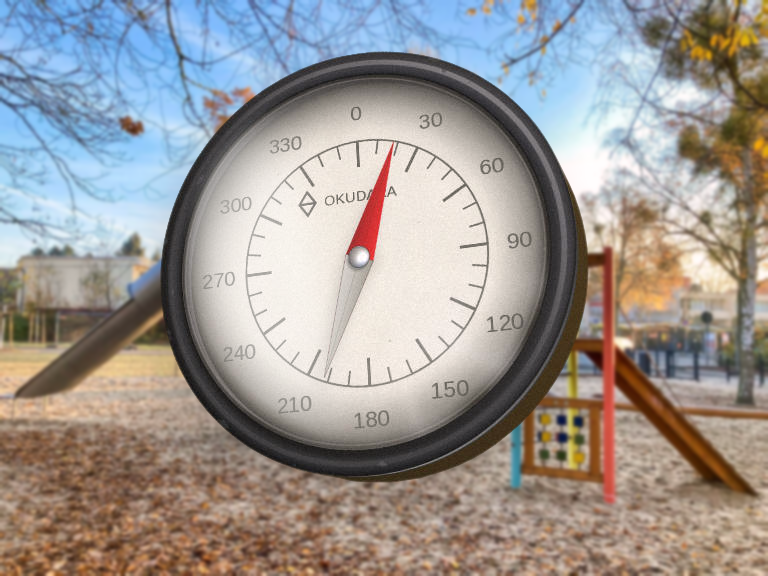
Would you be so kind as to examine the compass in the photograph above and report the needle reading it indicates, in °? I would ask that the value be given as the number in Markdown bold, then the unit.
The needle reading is **20** °
